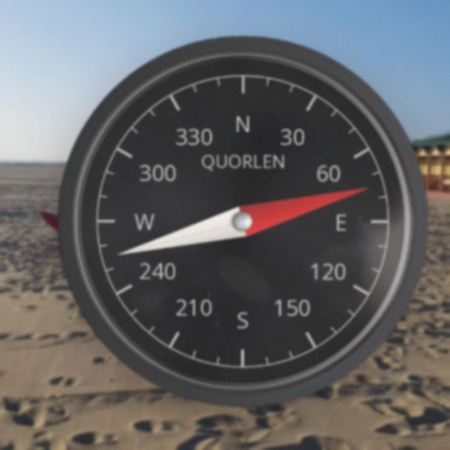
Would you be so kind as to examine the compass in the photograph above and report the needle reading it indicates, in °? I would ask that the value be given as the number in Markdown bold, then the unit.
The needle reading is **75** °
